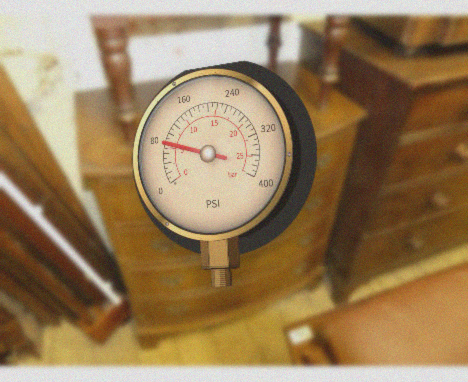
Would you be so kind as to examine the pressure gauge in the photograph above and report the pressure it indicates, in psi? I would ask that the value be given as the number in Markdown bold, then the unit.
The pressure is **80** psi
